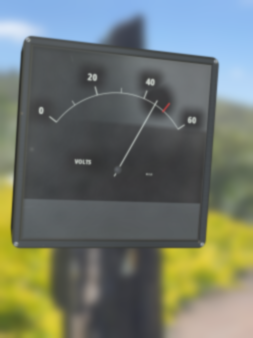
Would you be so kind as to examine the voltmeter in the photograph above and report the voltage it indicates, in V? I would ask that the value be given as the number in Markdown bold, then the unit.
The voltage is **45** V
